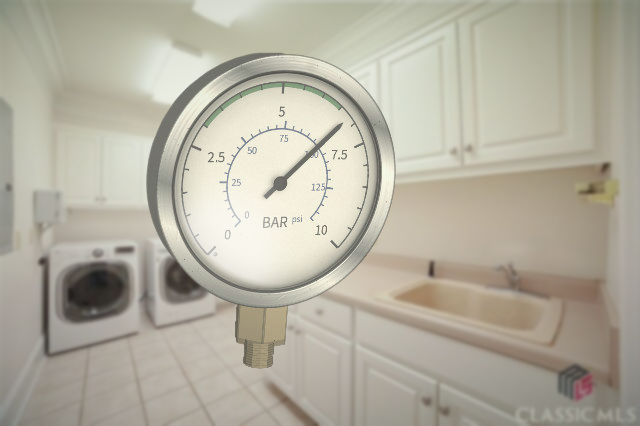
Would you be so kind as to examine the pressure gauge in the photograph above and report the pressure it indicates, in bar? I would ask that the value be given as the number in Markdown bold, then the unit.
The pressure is **6.75** bar
